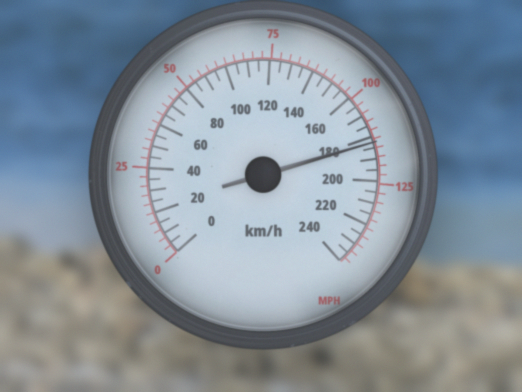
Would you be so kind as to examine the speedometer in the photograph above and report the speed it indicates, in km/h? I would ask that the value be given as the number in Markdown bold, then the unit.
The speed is **182.5** km/h
